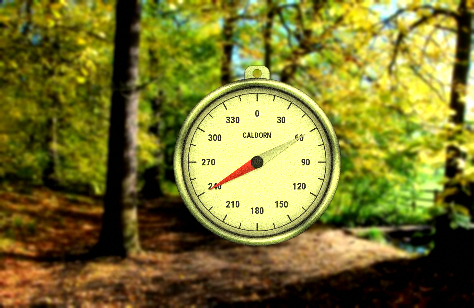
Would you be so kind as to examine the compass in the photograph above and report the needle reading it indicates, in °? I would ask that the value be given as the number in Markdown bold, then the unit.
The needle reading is **240** °
